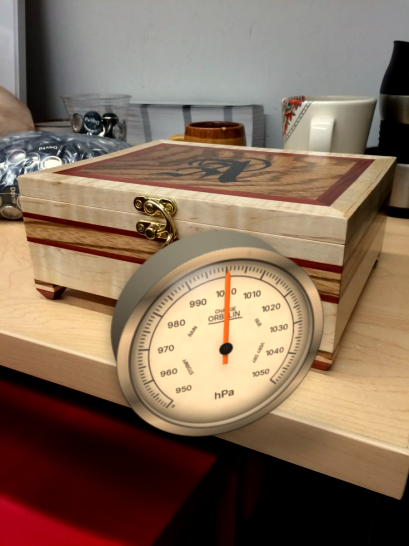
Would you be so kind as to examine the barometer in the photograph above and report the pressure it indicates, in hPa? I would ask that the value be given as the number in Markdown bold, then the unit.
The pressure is **1000** hPa
